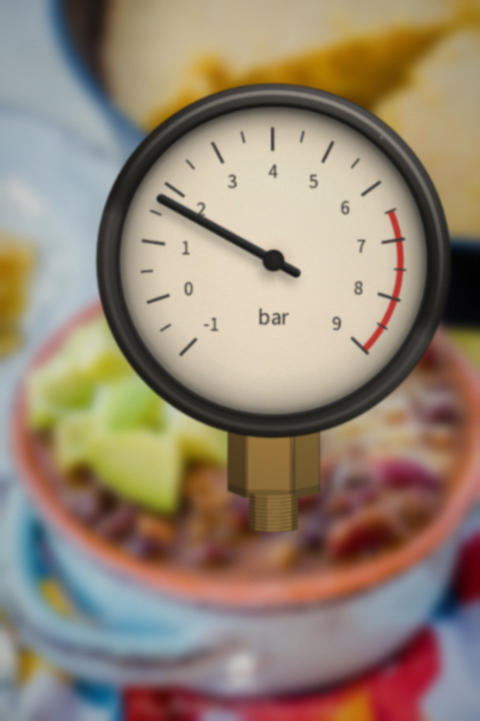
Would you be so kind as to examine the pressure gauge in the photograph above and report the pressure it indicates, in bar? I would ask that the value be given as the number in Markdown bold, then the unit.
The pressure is **1.75** bar
